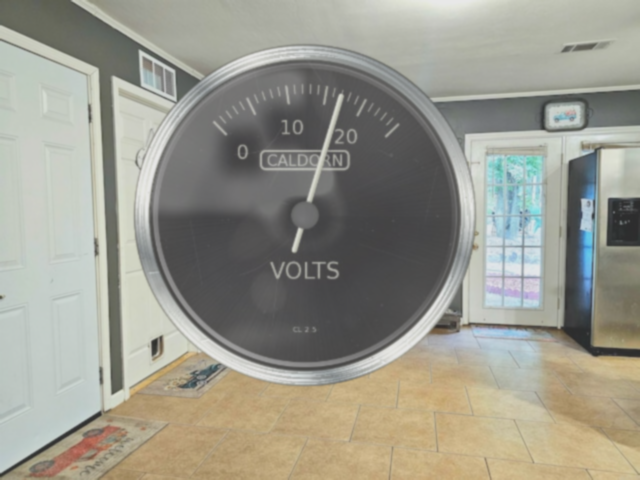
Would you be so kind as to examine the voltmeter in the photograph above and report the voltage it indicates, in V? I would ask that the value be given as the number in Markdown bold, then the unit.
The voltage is **17** V
